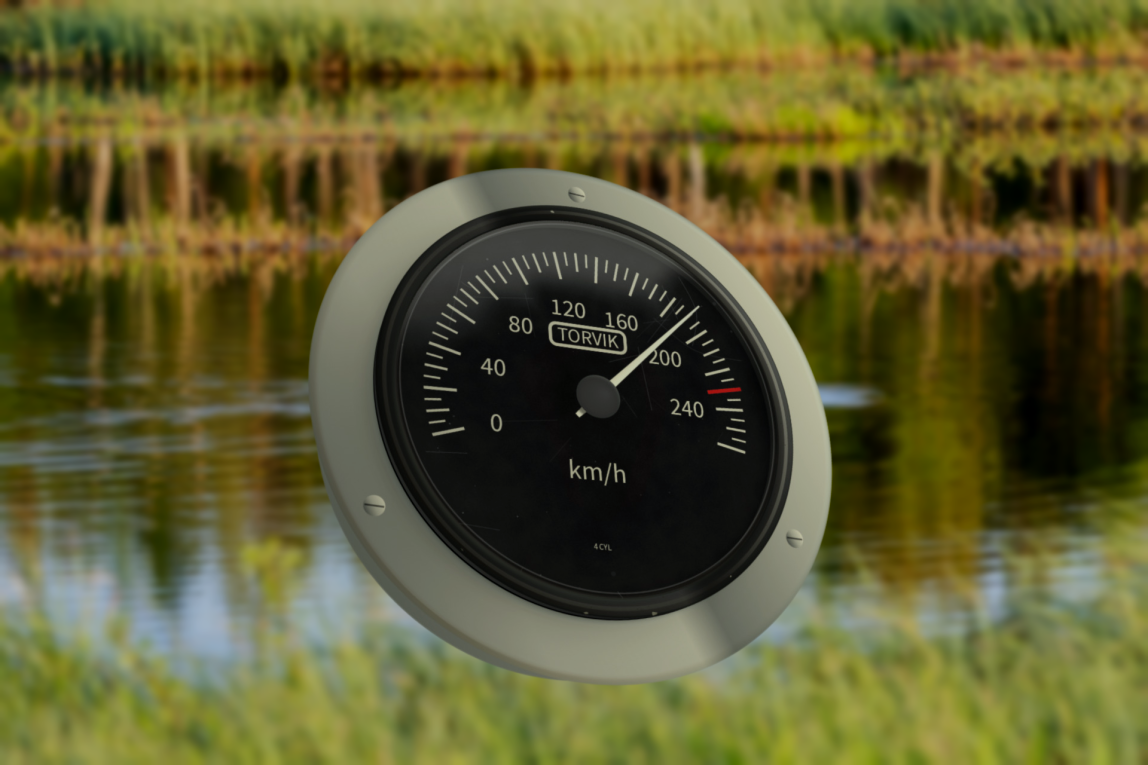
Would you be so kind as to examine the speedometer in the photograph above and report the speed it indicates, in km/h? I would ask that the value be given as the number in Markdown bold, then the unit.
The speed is **190** km/h
